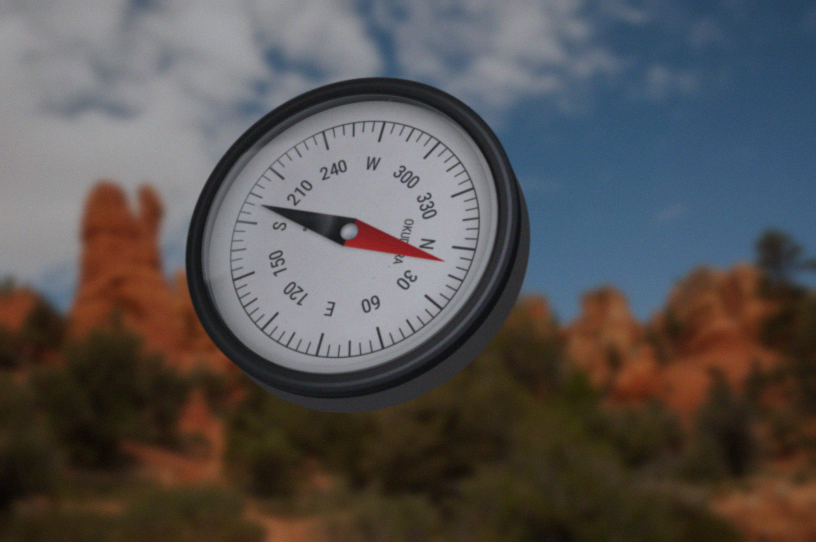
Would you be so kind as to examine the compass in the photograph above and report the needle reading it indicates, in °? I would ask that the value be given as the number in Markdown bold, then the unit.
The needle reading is **10** °
